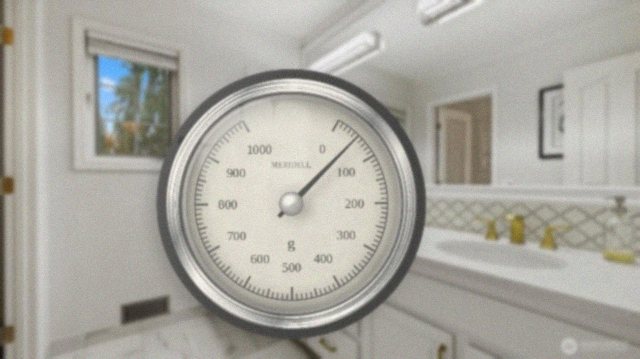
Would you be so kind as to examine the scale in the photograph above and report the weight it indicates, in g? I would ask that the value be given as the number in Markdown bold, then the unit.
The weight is **50** g
